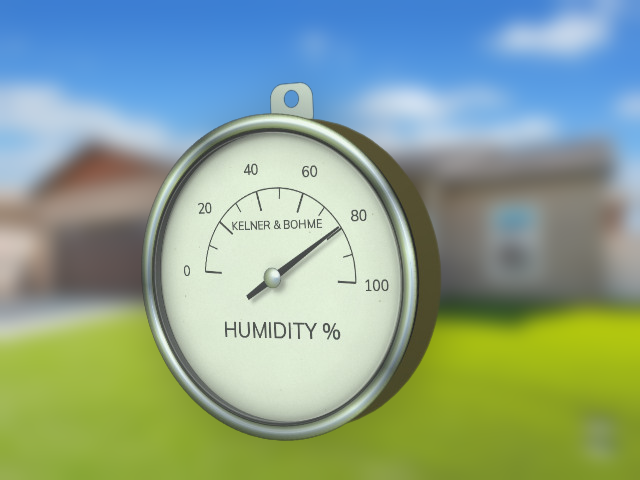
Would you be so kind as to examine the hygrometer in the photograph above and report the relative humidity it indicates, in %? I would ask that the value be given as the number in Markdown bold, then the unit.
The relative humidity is **80** %
